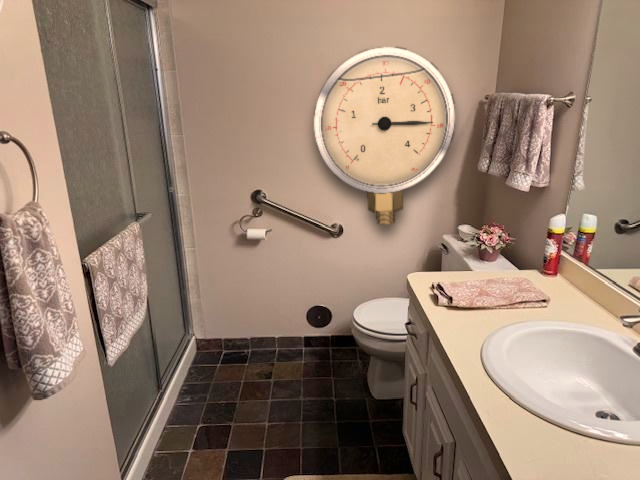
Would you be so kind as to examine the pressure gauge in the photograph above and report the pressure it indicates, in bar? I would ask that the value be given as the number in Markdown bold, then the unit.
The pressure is **3.4** bar
